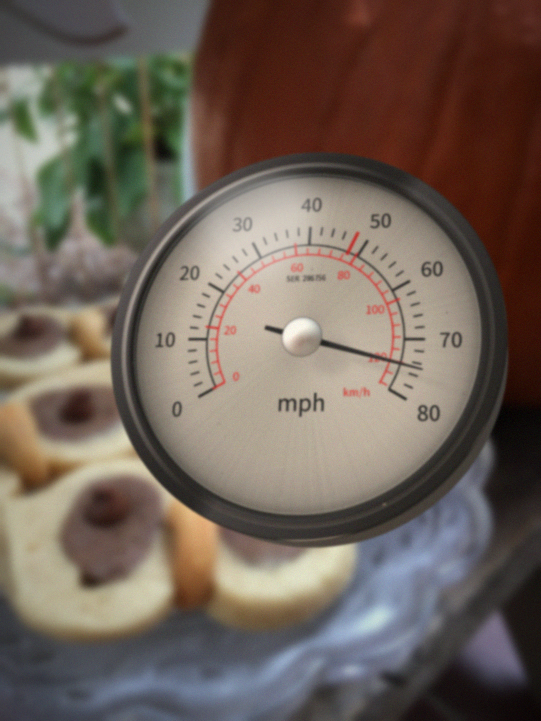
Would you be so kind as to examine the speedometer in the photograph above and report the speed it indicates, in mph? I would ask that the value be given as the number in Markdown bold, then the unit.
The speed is **75** mph
